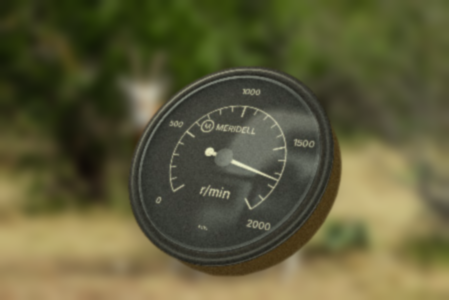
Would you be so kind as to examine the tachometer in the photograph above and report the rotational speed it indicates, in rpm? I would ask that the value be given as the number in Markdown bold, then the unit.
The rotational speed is **1750** rpm
